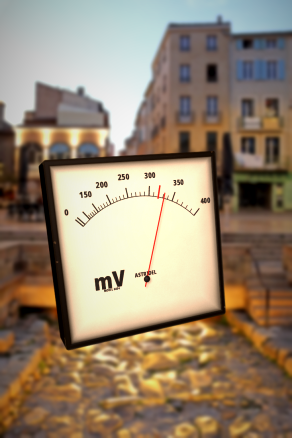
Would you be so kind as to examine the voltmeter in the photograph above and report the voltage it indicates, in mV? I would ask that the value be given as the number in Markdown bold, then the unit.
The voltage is **330** mV
